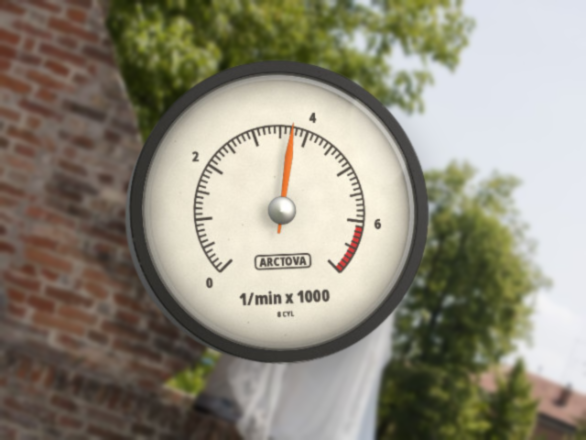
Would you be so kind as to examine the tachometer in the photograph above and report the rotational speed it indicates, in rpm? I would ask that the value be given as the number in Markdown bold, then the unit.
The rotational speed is **3700** rpm
